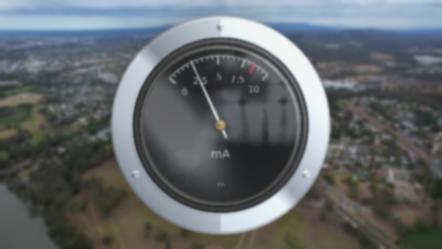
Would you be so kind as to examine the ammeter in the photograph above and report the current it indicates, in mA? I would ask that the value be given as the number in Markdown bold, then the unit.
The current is **2.5** mA
